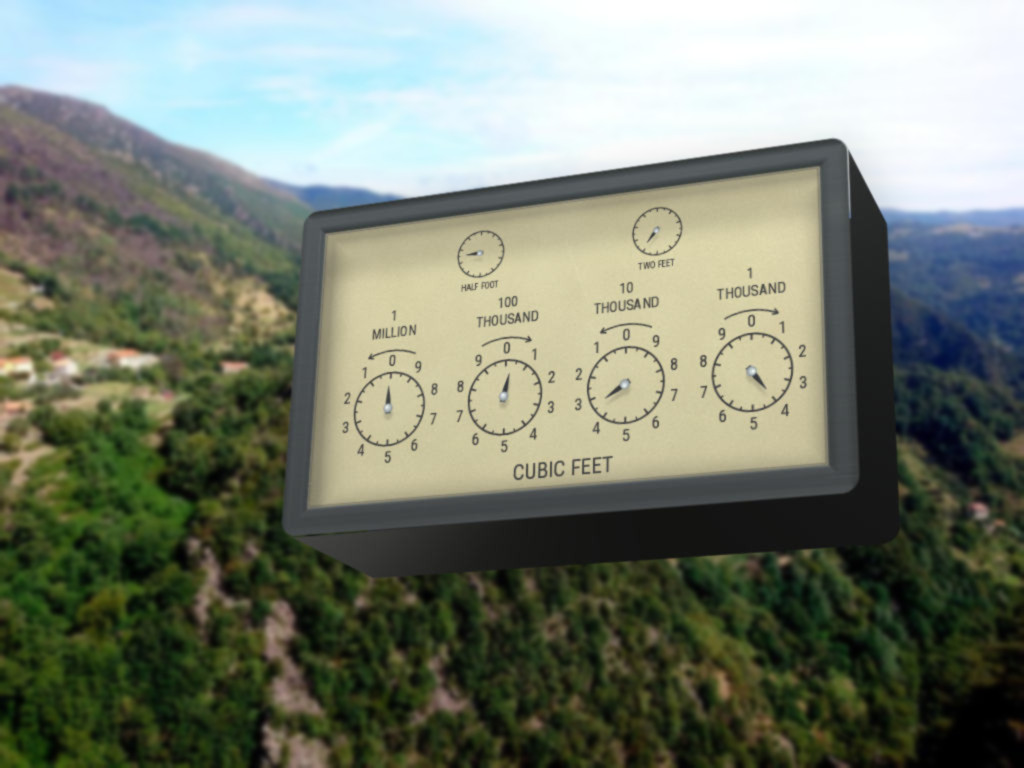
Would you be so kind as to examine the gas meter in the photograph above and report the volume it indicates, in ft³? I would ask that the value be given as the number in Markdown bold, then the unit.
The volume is **3400** ft³
